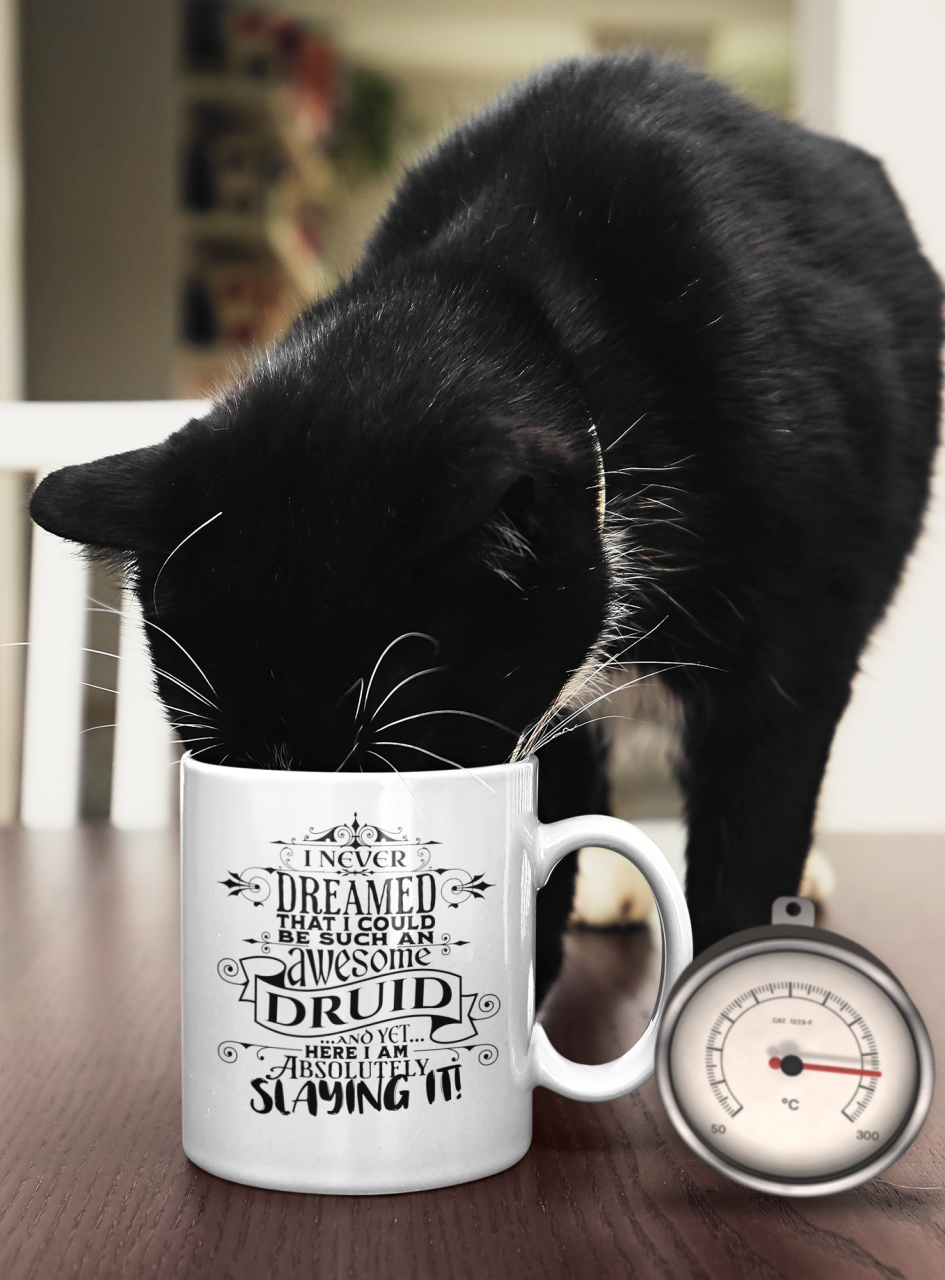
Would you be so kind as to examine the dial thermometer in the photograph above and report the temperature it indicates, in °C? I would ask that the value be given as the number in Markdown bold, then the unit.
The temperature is **262.5** °C
